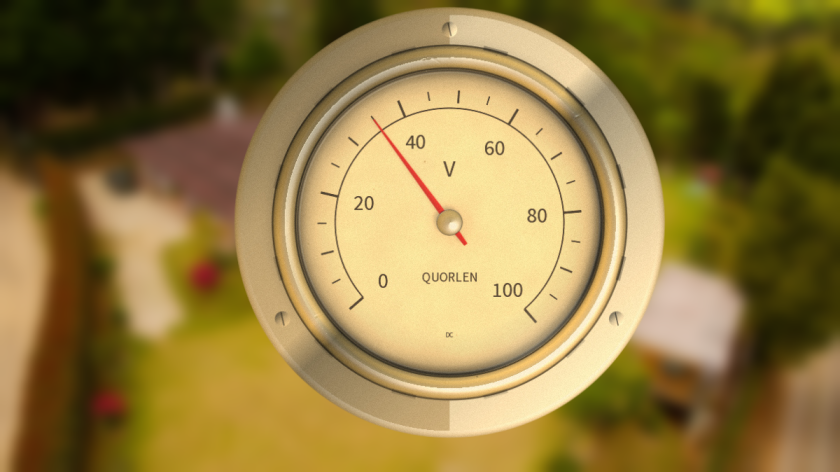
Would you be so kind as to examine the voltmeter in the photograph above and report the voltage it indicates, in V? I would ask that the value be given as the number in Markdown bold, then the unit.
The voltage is **35** V
